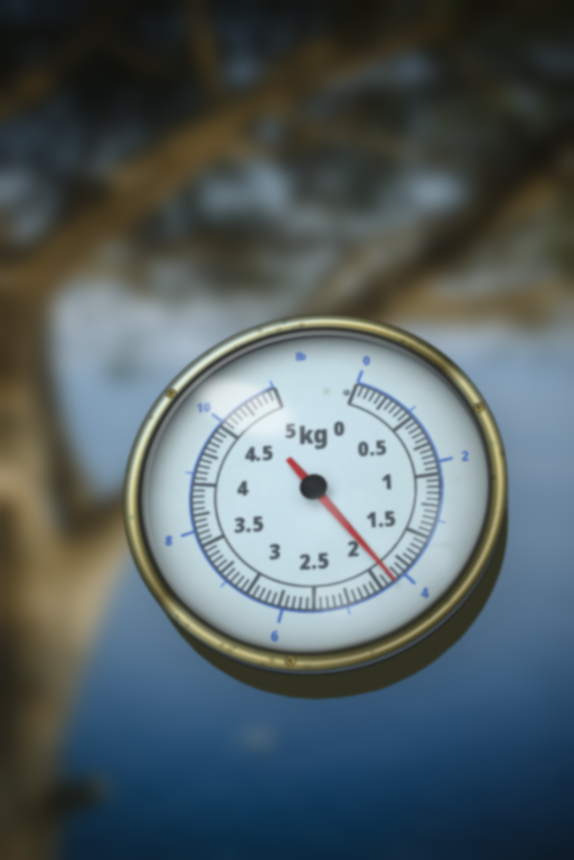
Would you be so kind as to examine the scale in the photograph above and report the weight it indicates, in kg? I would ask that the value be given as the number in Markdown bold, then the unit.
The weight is **1.9** kg
